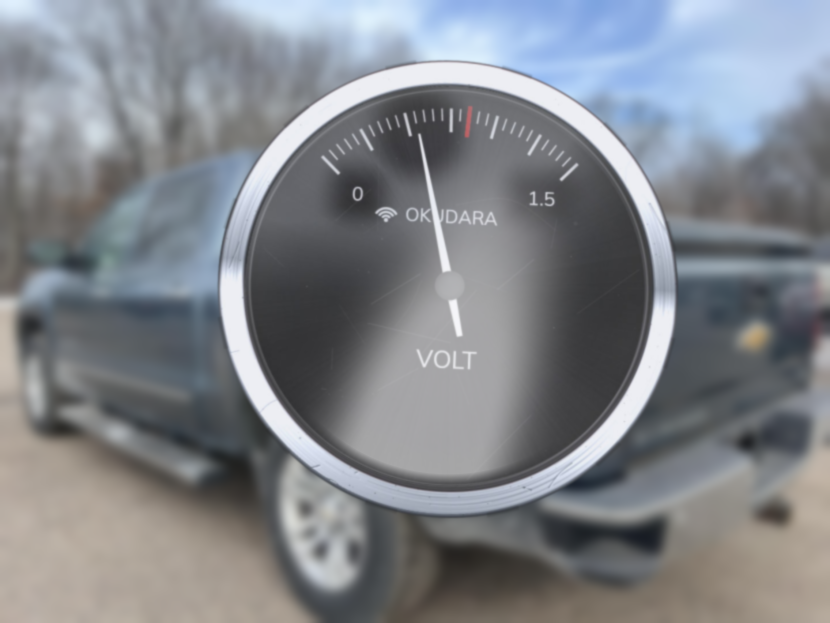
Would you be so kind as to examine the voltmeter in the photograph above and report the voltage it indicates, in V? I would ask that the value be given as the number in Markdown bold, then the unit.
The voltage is **0.55** V
